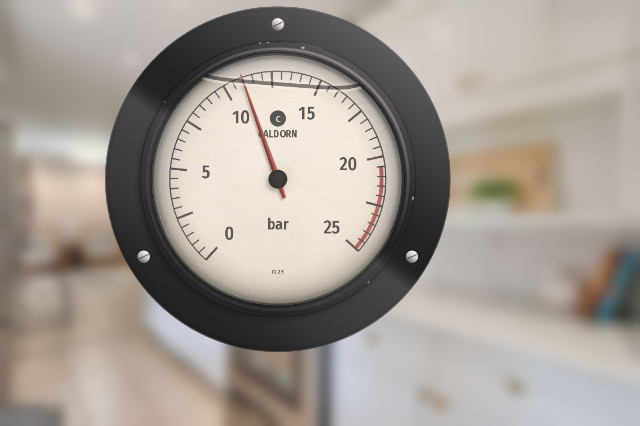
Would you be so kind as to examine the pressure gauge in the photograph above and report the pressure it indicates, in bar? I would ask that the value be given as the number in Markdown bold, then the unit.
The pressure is **11** bar
